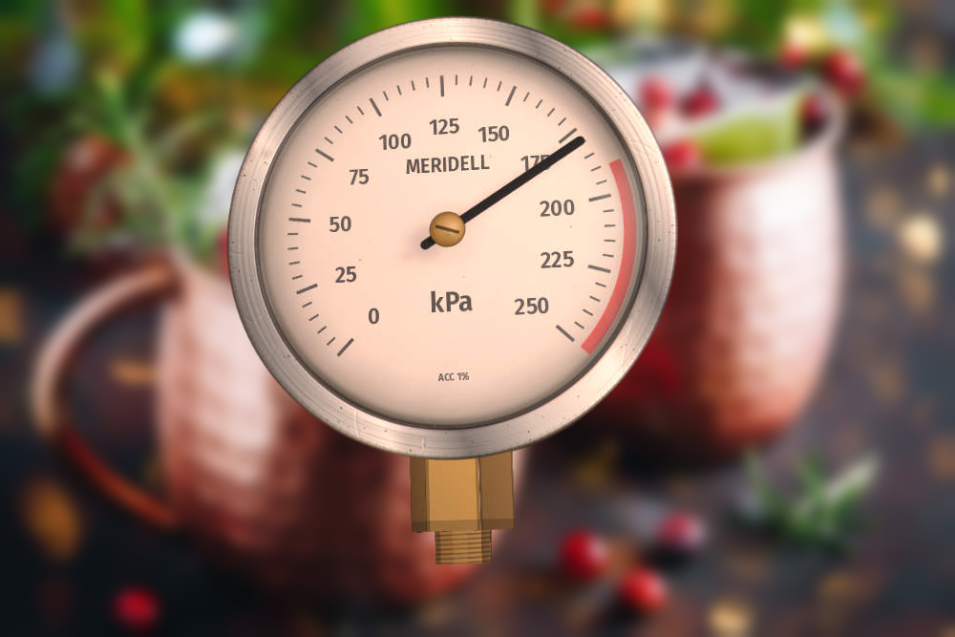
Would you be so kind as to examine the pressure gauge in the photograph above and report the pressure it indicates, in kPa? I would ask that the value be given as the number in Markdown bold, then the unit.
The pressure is **180** kPa
